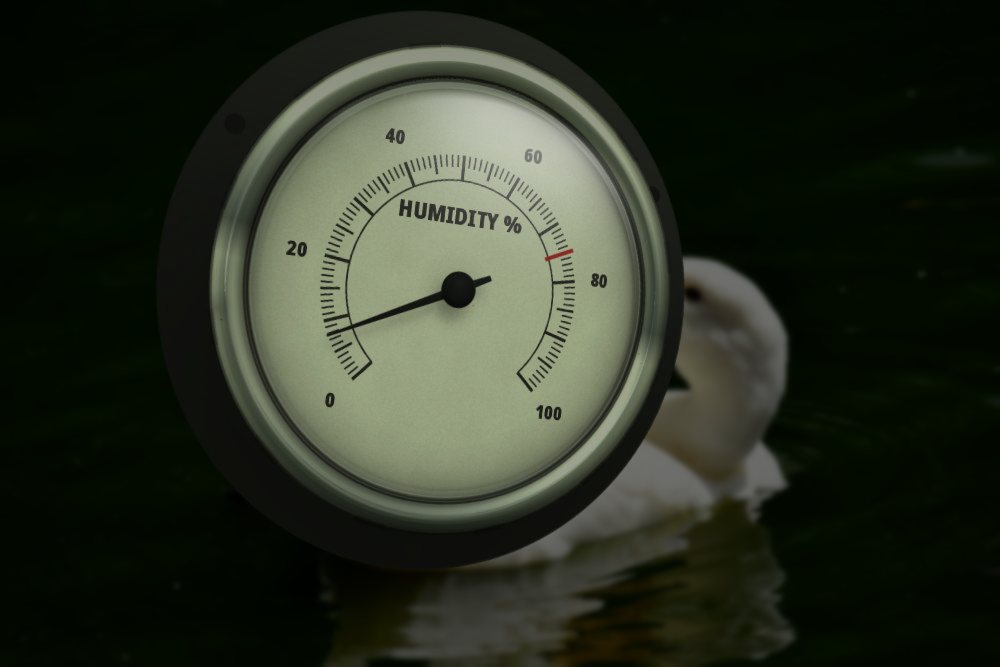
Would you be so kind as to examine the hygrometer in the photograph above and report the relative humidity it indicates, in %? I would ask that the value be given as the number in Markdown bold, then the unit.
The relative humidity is **8** %
